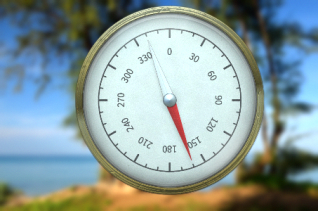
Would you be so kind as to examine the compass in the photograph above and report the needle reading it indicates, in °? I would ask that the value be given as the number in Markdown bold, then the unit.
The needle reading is **160** °
